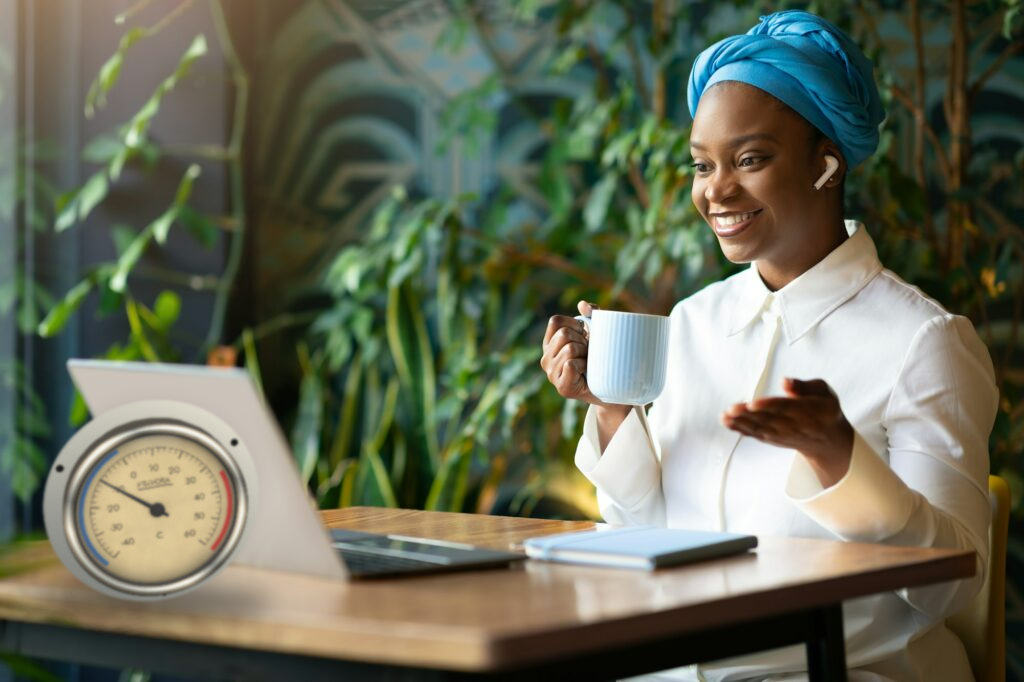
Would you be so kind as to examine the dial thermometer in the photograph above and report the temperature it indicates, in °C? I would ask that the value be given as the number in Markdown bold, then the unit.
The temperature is **-10** °C
